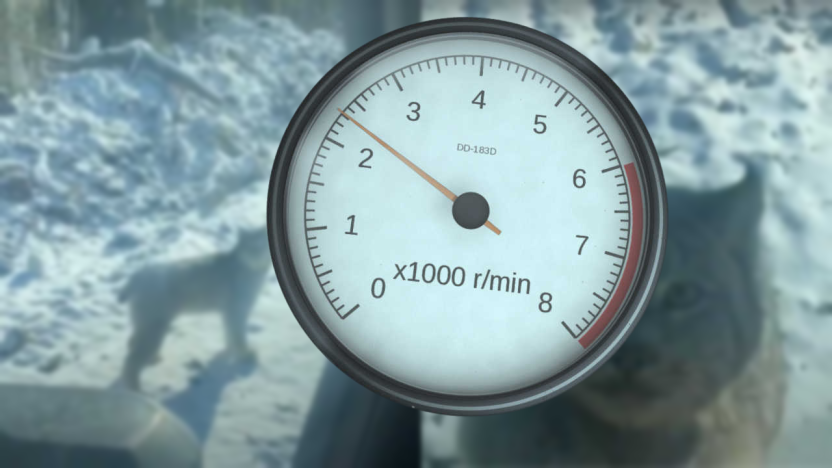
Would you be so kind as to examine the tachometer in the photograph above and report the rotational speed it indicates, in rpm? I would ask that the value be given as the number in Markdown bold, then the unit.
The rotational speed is **2300** rpm
